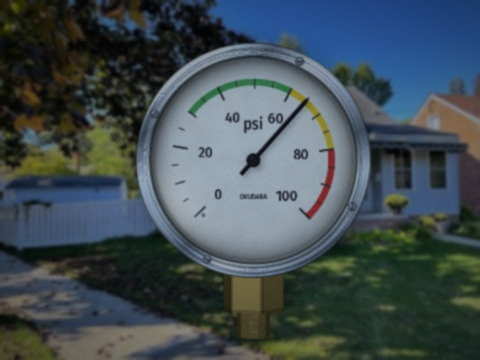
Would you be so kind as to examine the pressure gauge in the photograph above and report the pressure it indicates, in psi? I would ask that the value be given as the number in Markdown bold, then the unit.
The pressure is **65** psi
